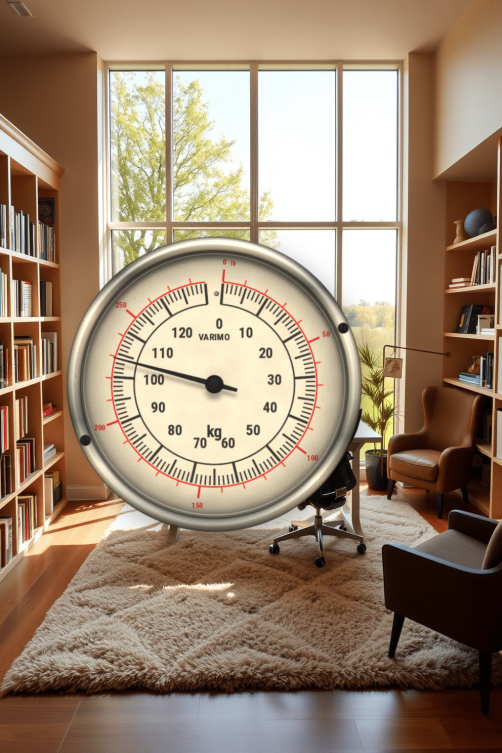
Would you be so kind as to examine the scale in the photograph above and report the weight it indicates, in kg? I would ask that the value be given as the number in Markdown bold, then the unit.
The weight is **104** kg
